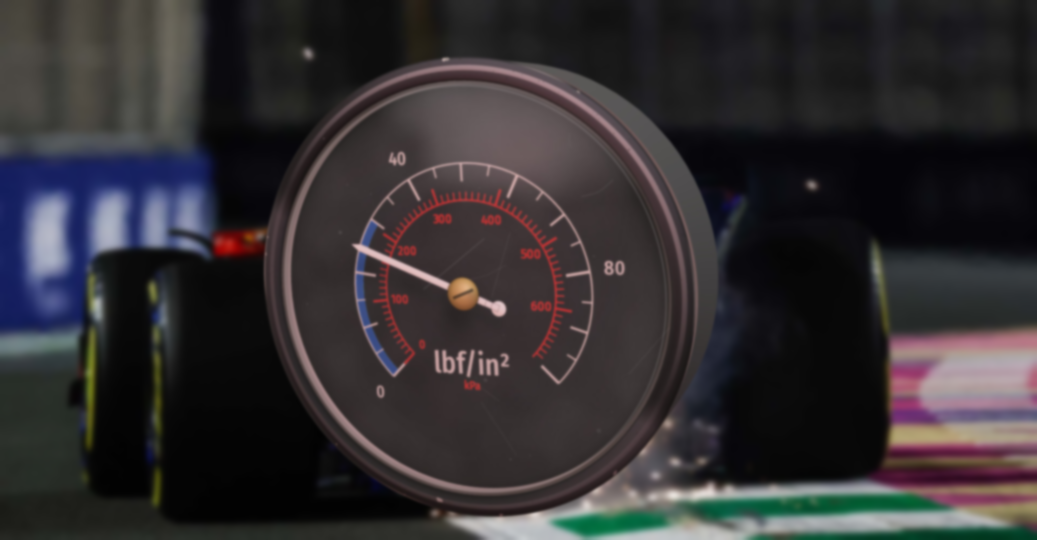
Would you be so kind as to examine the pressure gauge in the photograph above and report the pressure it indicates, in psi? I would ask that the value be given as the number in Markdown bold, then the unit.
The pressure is **25** psi
